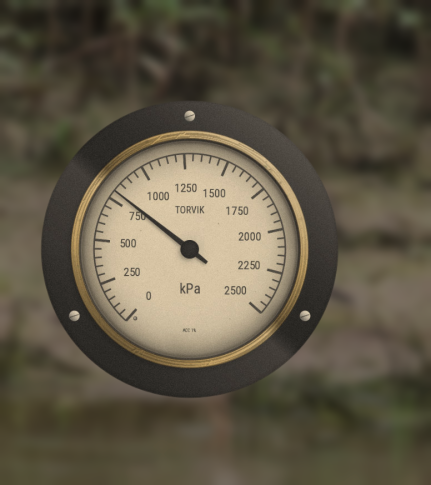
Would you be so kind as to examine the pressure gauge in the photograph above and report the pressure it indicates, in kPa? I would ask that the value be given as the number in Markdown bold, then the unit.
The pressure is **800** kPa
